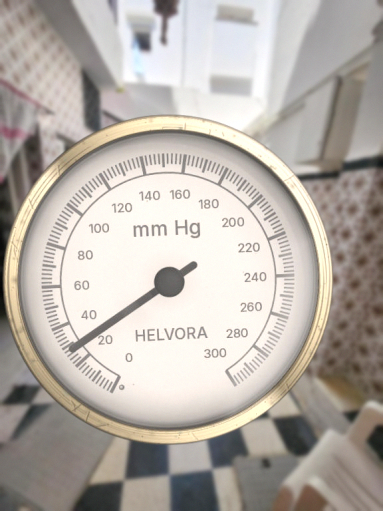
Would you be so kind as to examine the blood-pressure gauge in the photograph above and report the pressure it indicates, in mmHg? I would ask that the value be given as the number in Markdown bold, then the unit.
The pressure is **28** mmHg
